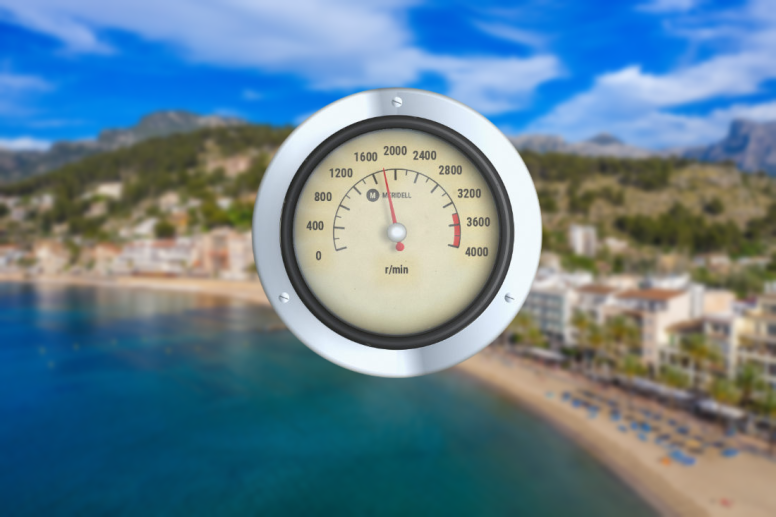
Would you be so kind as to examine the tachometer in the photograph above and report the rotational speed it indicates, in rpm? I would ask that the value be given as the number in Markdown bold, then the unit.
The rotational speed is **1800** rpm
